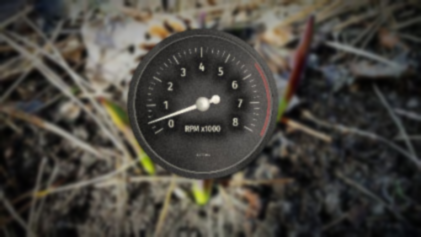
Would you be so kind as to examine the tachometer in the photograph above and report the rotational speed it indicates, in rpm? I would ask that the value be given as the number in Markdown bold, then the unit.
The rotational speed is **400** rpm
